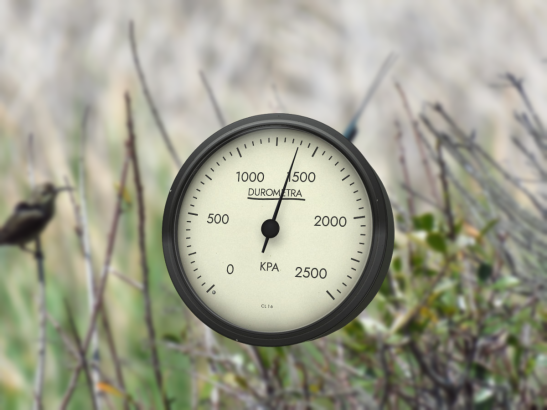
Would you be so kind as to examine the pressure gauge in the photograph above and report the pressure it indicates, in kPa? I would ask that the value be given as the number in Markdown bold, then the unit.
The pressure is **1400** kPa
